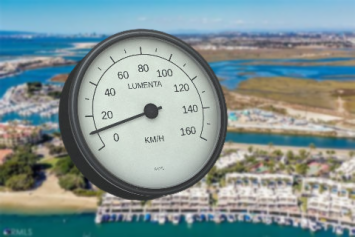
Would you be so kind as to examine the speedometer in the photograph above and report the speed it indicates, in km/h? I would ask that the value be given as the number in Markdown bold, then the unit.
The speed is **10** km/h
